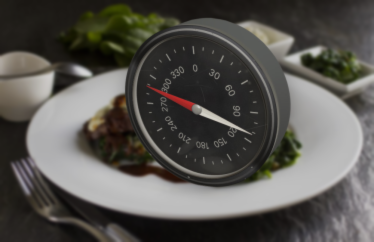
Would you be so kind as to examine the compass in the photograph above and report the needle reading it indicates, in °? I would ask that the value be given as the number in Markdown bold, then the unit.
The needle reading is **290** °
